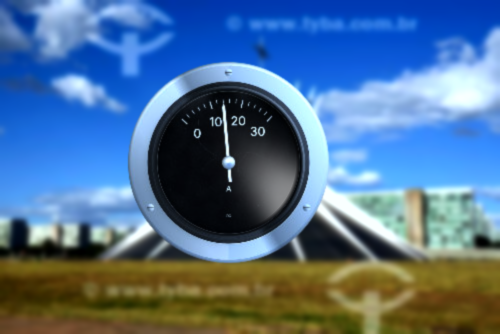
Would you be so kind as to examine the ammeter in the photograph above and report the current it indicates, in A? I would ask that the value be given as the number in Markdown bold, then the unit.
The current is **14** A
